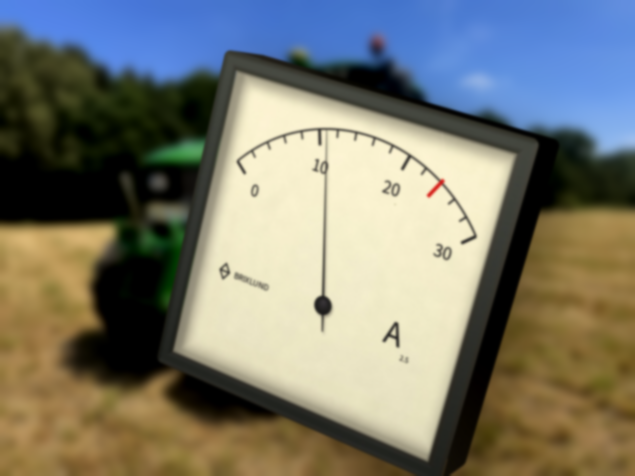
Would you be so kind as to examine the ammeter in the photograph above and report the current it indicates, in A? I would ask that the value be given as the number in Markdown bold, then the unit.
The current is **11** A
